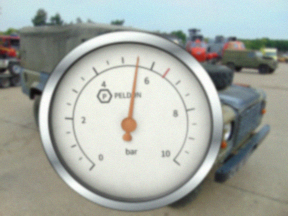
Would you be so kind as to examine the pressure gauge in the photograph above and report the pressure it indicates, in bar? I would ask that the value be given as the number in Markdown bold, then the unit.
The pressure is **5.5** bar
